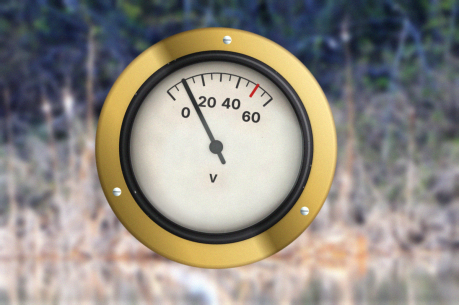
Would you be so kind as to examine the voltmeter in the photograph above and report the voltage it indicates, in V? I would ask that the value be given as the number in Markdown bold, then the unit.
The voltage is **10** V
